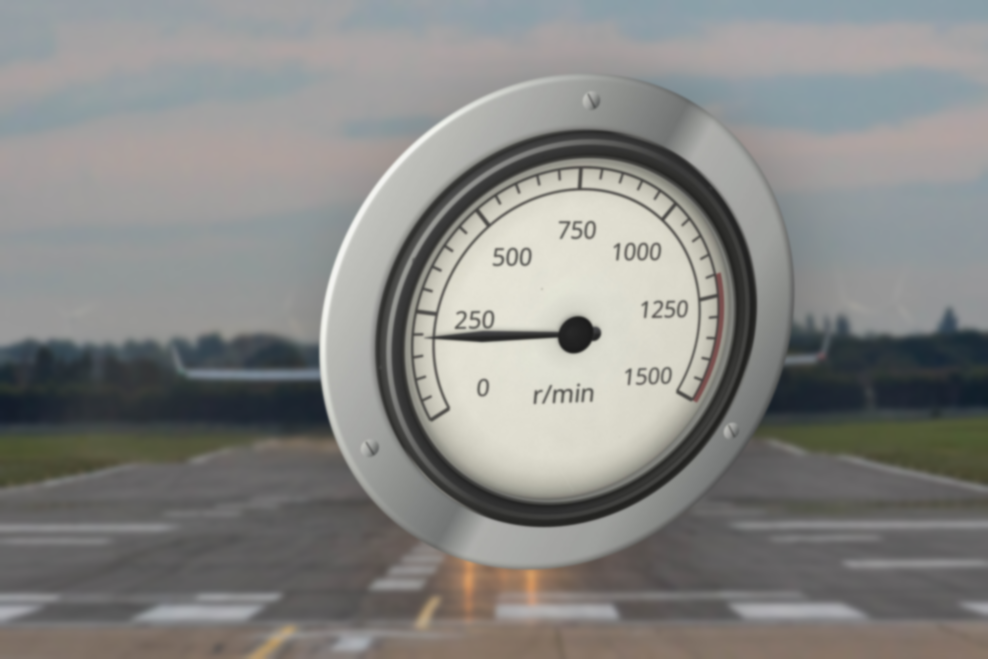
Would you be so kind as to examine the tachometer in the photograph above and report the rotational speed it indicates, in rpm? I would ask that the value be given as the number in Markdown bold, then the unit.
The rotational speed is **200** rpm
